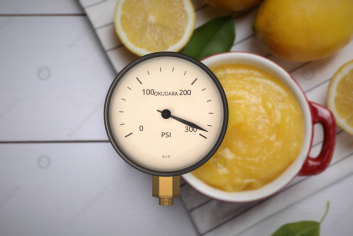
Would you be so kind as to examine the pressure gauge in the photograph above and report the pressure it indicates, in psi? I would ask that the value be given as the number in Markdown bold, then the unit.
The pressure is **290** psi
